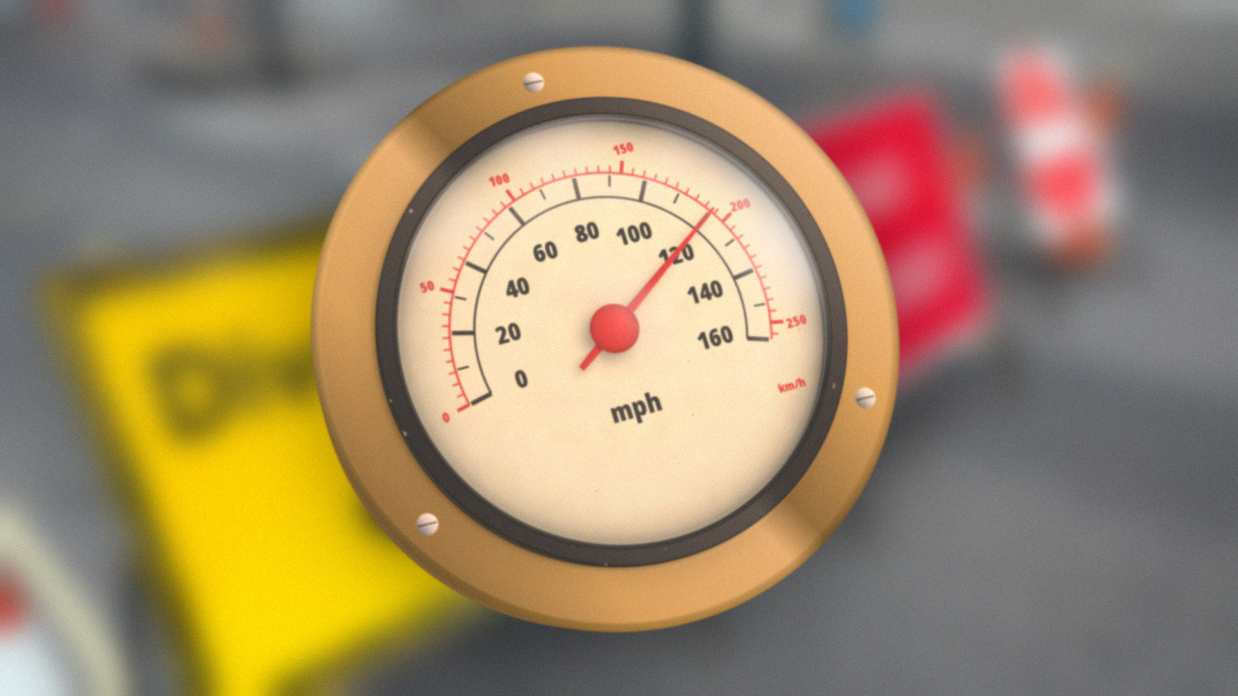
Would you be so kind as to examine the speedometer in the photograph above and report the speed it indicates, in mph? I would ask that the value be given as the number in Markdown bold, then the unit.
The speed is **120** mph
